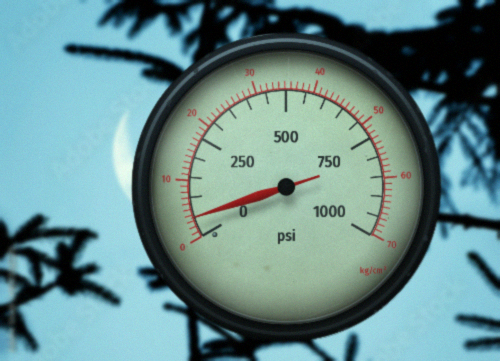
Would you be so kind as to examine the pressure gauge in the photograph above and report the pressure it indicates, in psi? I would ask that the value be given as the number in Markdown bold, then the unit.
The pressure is **50** psi
